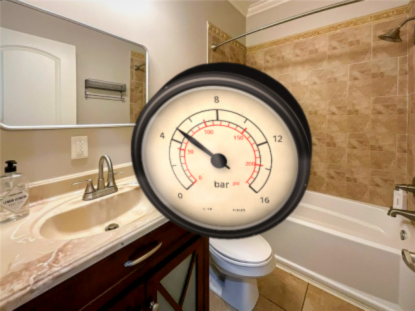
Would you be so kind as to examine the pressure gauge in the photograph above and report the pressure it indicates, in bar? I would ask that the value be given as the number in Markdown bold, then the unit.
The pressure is **5** bar
